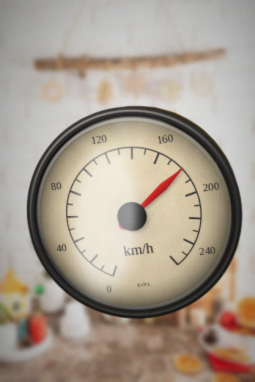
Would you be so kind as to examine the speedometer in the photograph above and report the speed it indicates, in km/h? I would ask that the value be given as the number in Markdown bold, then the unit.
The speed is **180** km/h
